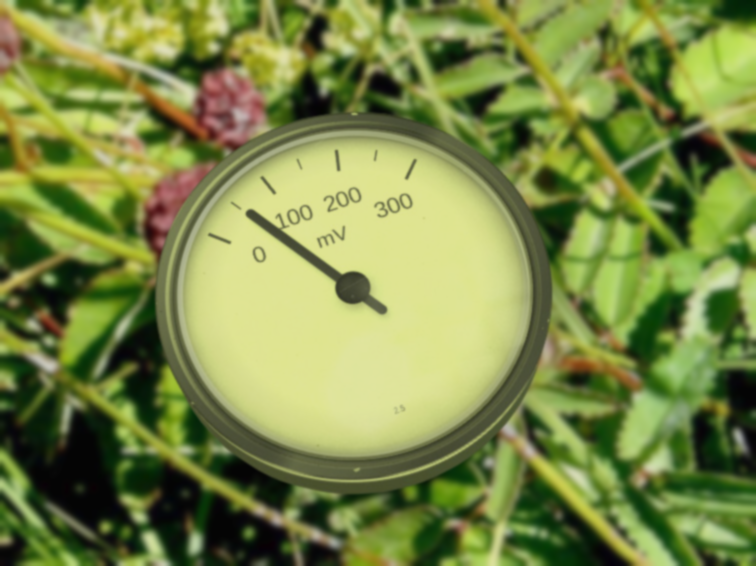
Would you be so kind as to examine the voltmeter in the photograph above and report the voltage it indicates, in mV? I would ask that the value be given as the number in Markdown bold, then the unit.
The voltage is **50** mV
